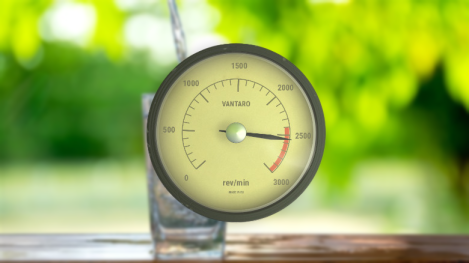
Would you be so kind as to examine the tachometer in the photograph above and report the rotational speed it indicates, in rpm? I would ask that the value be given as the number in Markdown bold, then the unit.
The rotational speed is **2550** rpm
